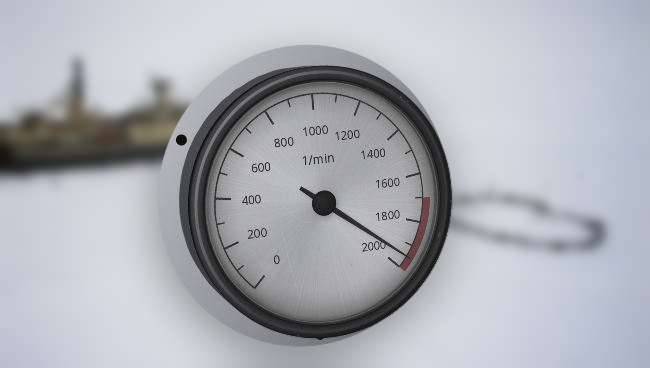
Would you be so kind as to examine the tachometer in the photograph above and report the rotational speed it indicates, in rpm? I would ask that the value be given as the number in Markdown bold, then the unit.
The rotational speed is **1950** rpm
